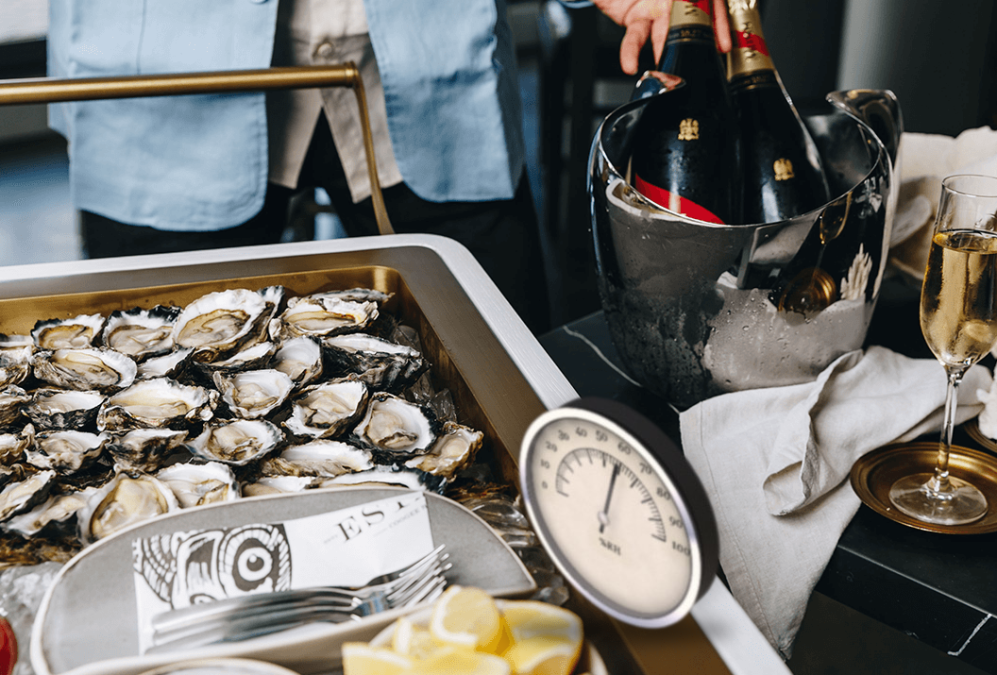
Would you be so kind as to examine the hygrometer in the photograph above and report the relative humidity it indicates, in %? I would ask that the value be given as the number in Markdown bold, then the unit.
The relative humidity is **60** %
